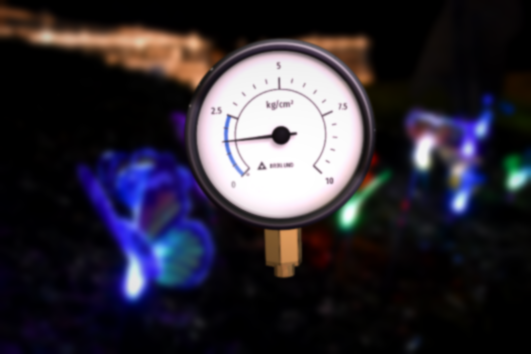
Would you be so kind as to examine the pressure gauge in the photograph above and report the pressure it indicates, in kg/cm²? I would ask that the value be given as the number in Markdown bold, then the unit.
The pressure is **1.5** kg/cm²
